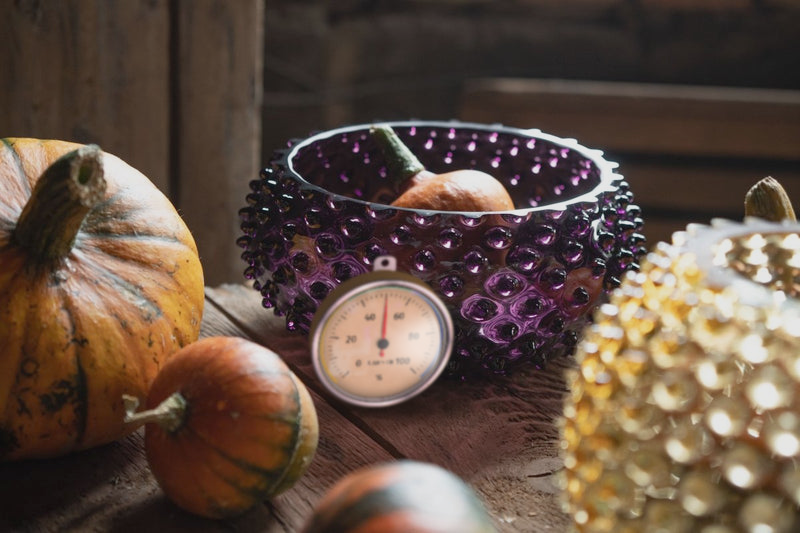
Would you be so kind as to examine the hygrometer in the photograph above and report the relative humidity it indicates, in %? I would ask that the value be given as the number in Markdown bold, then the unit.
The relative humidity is **50** %
